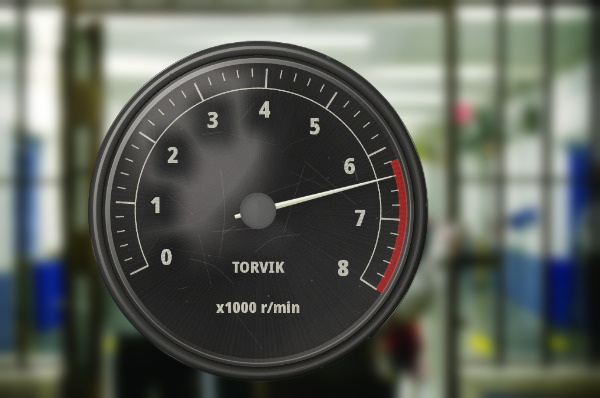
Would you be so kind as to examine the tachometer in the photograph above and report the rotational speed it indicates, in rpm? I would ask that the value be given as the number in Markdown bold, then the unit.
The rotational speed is **6400** rpm
